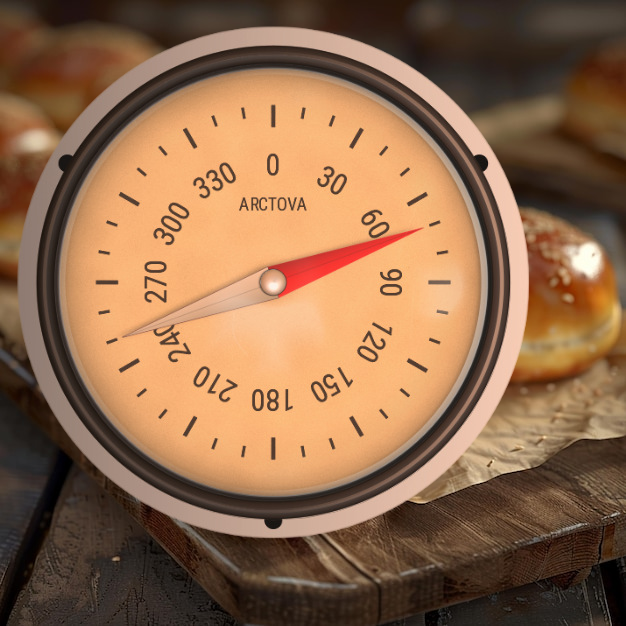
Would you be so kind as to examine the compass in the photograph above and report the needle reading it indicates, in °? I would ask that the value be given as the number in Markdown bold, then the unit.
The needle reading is **70** °
